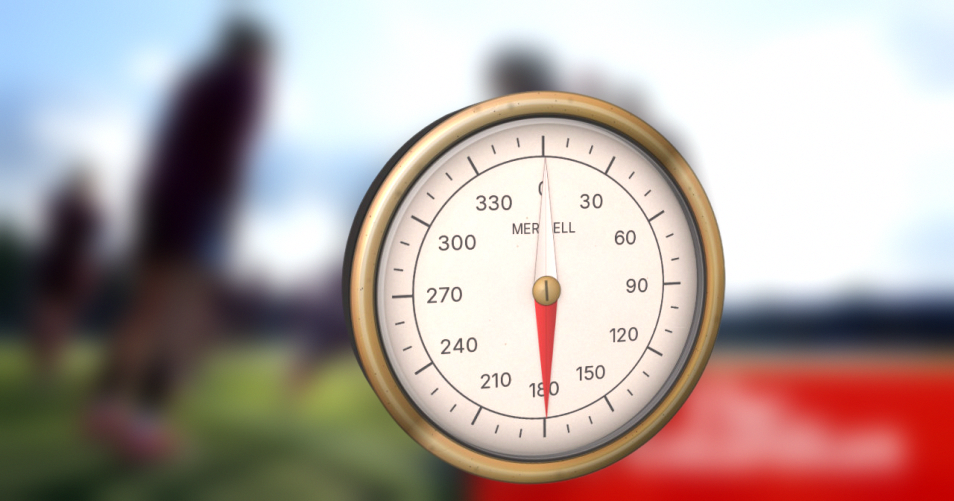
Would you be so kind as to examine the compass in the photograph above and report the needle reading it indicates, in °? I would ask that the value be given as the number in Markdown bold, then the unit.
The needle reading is **180** °
